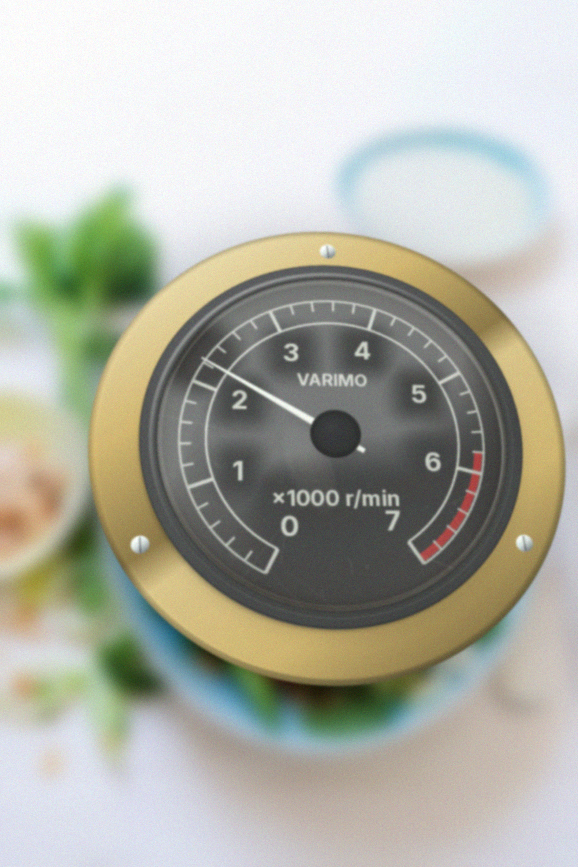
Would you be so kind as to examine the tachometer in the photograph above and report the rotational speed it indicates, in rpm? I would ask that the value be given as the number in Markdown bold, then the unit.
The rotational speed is **2200** rpm
